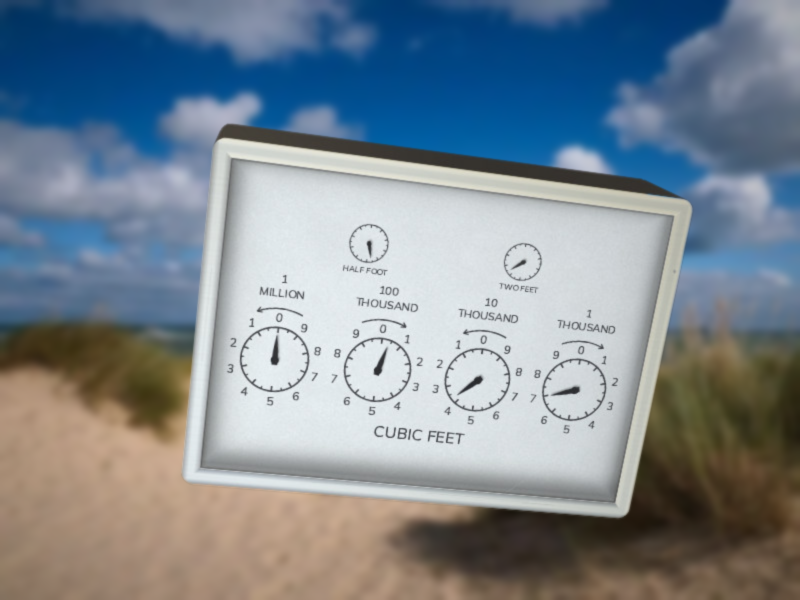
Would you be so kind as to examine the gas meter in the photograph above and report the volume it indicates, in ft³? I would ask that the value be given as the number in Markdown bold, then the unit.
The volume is **3700** ft³
